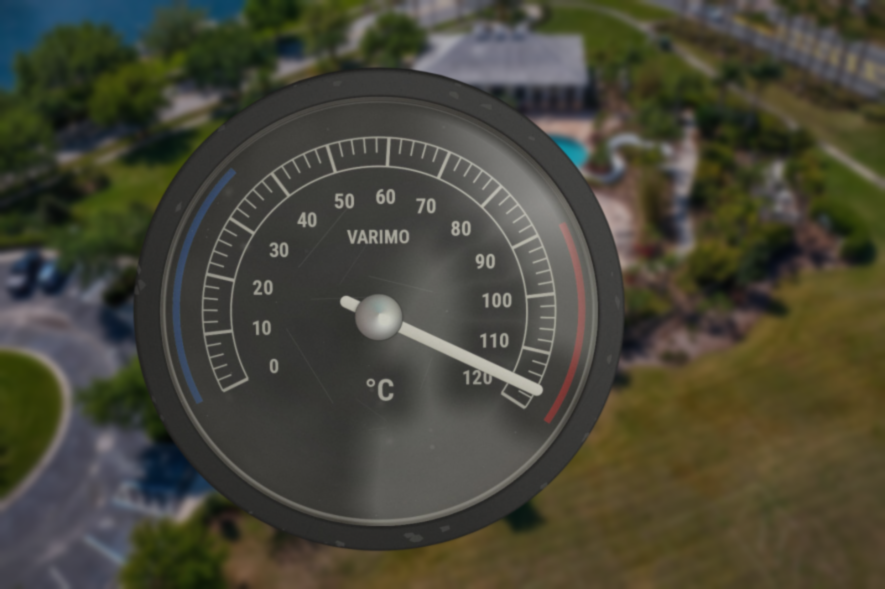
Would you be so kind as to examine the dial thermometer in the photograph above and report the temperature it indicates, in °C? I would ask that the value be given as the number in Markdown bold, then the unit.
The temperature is **116** °C
